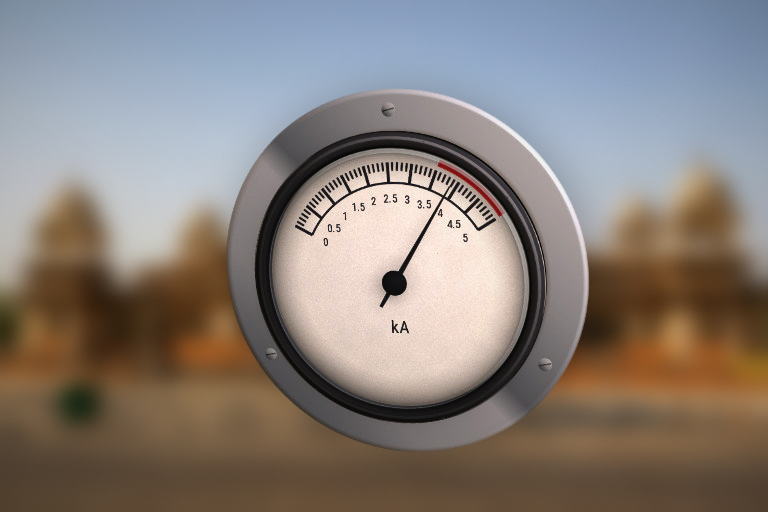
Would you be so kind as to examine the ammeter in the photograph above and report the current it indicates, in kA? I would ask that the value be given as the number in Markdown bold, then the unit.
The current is **3.9** kA
